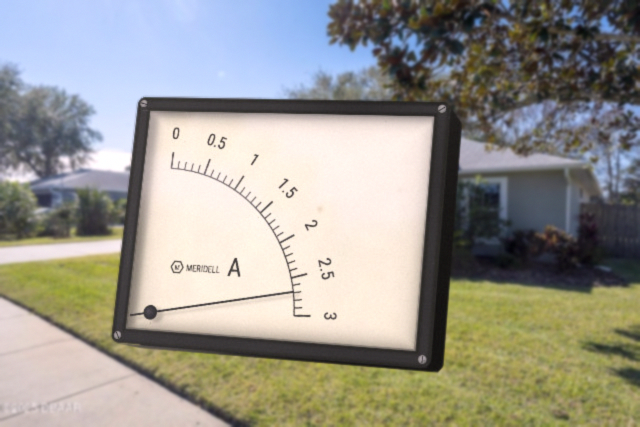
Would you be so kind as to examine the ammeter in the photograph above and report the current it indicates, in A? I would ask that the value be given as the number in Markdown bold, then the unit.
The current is **2.7** A
